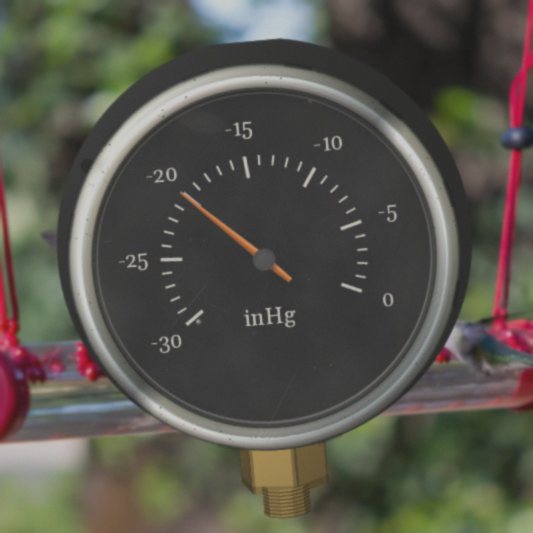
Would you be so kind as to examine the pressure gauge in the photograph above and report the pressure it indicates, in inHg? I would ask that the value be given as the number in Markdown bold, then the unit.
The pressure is **-20** inHg
